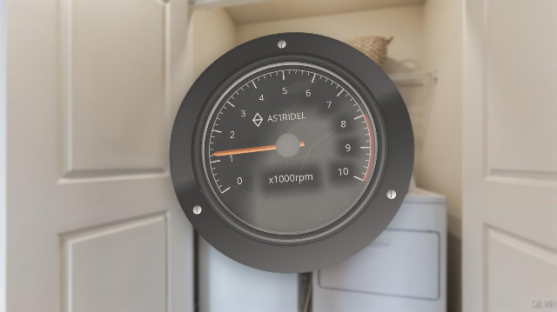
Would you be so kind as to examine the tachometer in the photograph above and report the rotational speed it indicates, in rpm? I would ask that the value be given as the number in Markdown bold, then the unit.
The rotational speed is **1200** rpm
